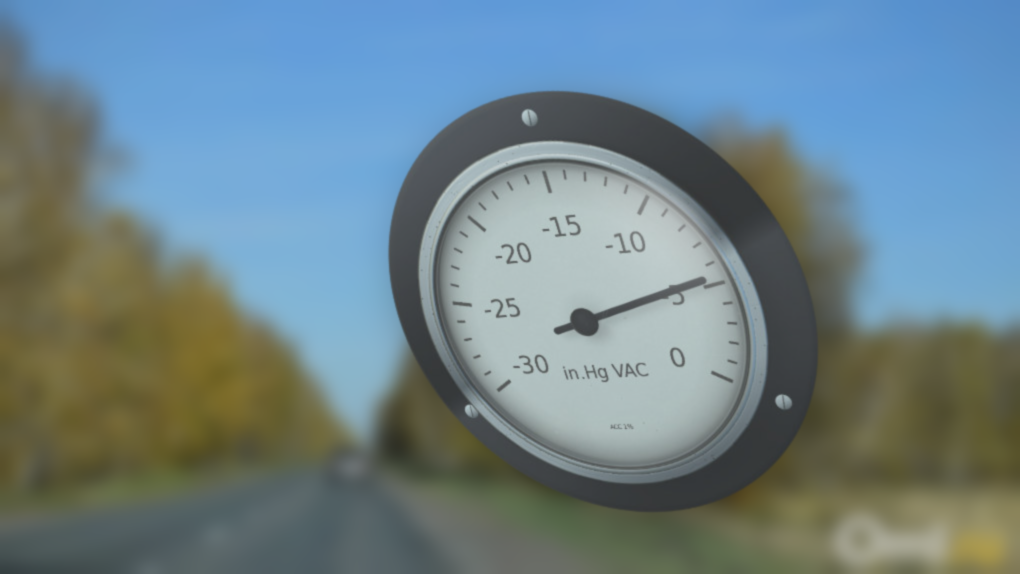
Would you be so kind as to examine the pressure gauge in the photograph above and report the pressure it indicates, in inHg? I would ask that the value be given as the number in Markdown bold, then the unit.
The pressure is **-5.5** inHg
